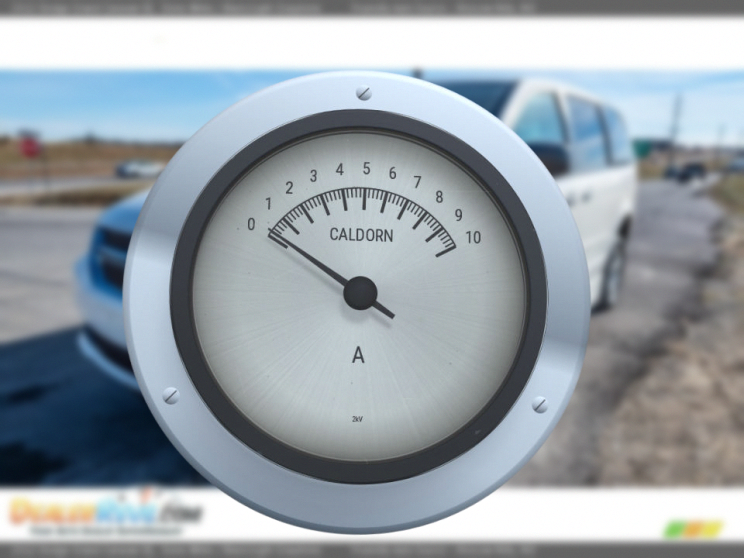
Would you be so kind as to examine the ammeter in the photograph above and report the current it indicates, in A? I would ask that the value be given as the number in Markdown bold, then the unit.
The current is **0.2** A
